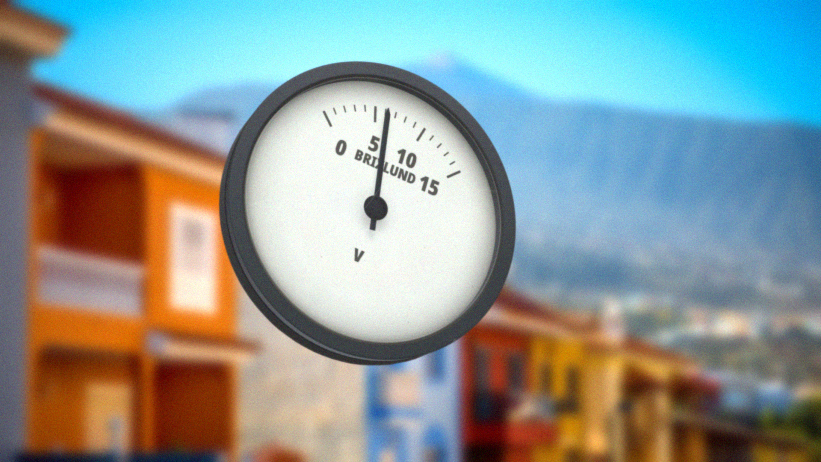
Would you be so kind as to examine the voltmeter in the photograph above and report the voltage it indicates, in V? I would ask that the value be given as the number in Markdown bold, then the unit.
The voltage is **6** V
